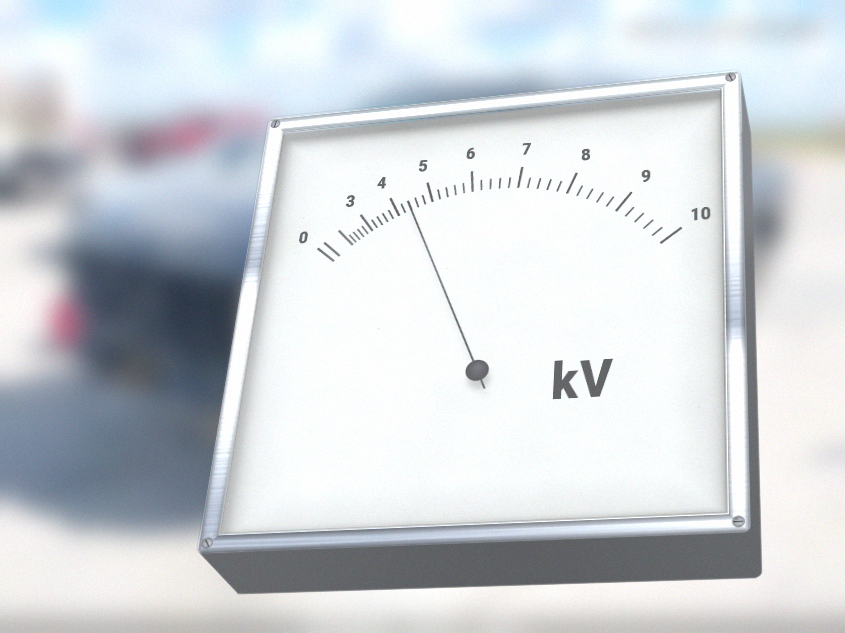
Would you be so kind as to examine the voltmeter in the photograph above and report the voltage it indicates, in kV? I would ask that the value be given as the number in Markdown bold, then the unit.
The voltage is **4.4** kV
